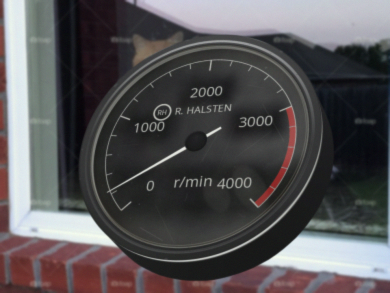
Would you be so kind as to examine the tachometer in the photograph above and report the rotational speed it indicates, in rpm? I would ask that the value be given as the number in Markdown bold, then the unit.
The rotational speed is **200** rpm
